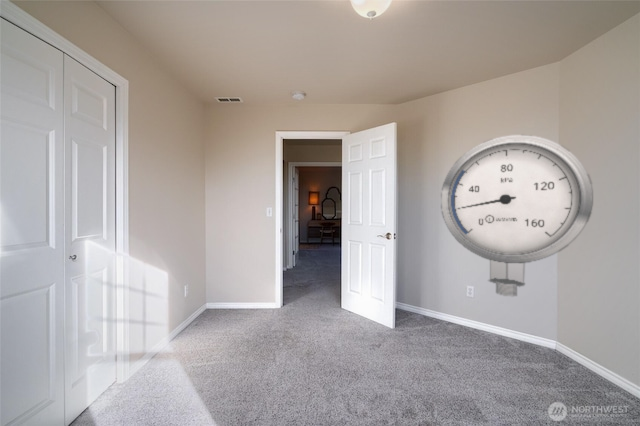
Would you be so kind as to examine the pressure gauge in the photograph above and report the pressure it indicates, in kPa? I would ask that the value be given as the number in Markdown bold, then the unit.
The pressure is **20** kPa
